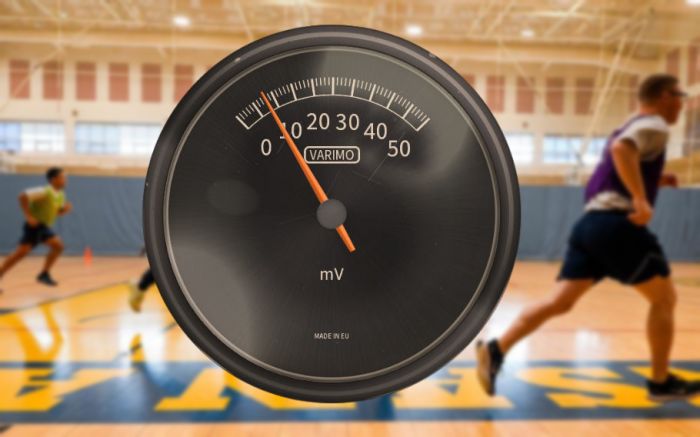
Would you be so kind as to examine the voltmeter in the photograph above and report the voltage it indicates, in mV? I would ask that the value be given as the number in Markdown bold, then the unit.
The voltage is **8** mV
